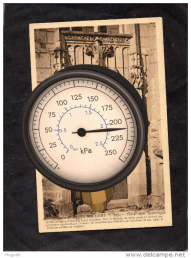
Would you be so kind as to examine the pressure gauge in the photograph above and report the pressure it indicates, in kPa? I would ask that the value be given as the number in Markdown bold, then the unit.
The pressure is **210** kPa
